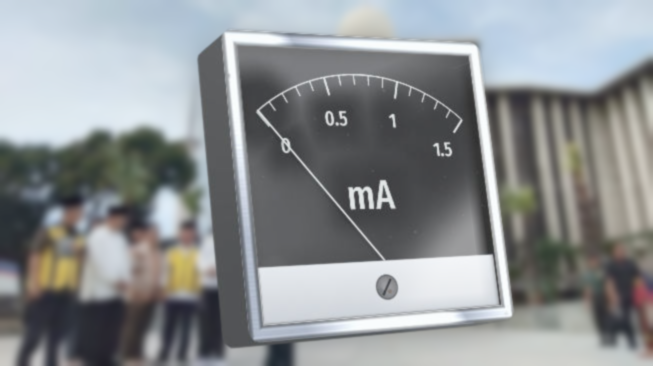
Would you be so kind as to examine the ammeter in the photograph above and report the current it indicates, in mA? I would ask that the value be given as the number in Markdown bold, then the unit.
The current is **0** mA
